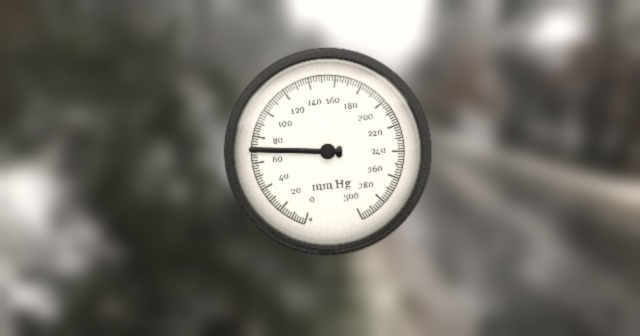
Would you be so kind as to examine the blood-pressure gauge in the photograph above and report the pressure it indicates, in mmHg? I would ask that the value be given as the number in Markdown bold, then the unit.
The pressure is **70** mmHg
